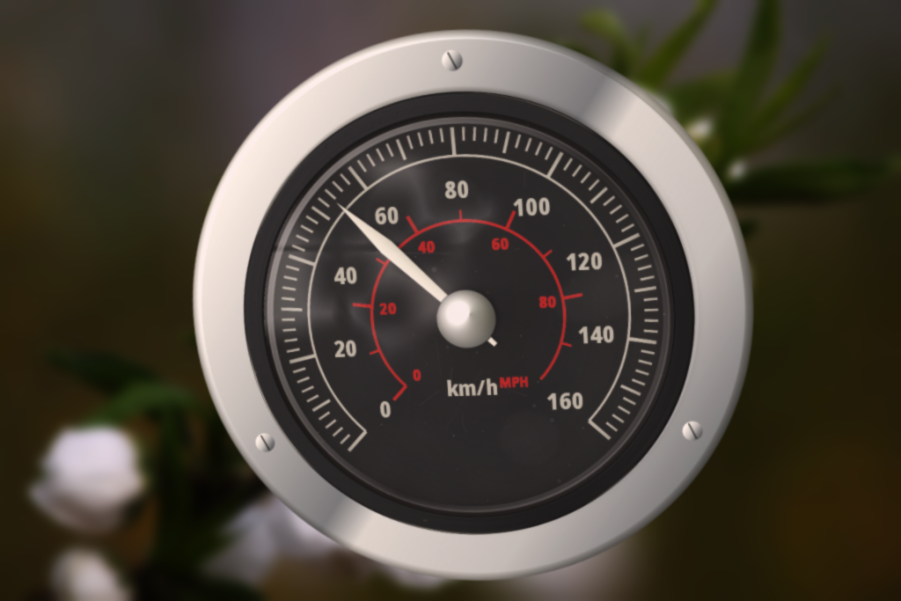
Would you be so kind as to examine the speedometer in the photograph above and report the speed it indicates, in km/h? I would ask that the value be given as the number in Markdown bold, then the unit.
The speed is **54** km/h
